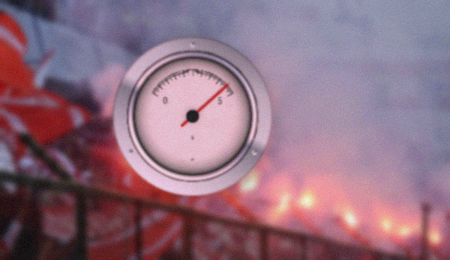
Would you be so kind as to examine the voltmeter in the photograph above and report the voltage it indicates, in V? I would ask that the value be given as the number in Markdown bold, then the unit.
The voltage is **4.5** V
